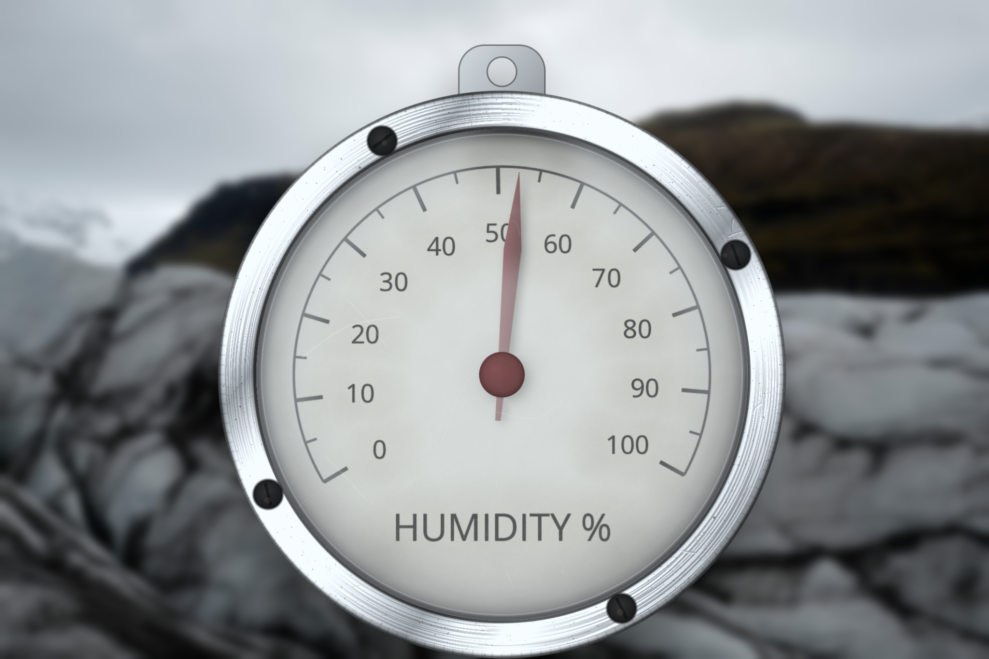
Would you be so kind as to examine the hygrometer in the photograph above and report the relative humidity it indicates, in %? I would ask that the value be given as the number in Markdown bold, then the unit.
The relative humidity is **52.5** %
